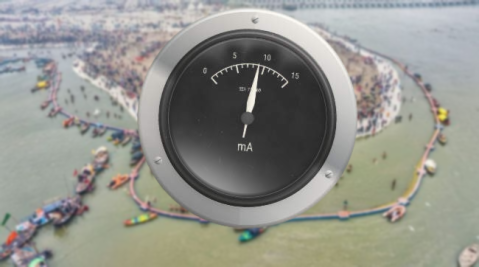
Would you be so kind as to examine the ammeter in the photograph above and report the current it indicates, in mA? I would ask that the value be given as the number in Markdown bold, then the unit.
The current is **9** mA
